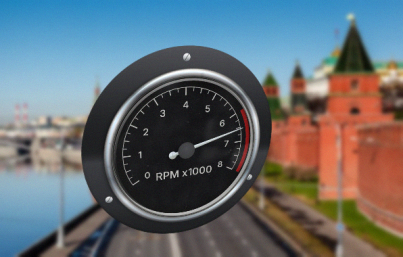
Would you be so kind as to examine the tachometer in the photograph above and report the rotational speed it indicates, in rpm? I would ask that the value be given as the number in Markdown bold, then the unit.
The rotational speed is **6500** rpm
